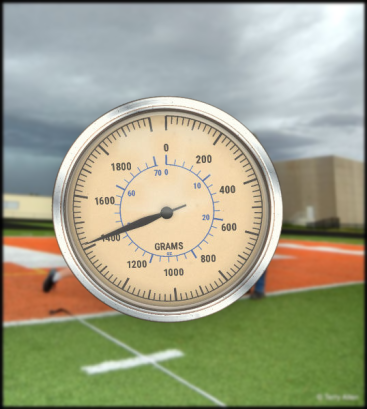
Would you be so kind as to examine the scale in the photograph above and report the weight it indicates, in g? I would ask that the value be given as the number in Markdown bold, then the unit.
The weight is **1420** g
